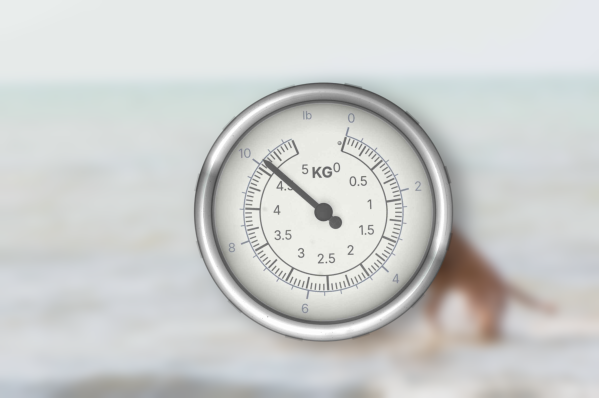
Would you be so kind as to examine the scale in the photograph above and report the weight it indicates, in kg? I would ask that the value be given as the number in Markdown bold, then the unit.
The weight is **4.6** kg
